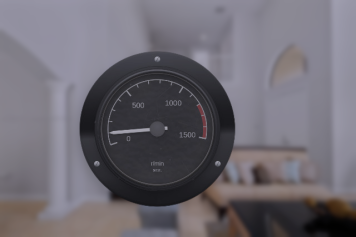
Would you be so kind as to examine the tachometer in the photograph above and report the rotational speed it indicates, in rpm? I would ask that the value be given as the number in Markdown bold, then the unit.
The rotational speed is **100** rpm
